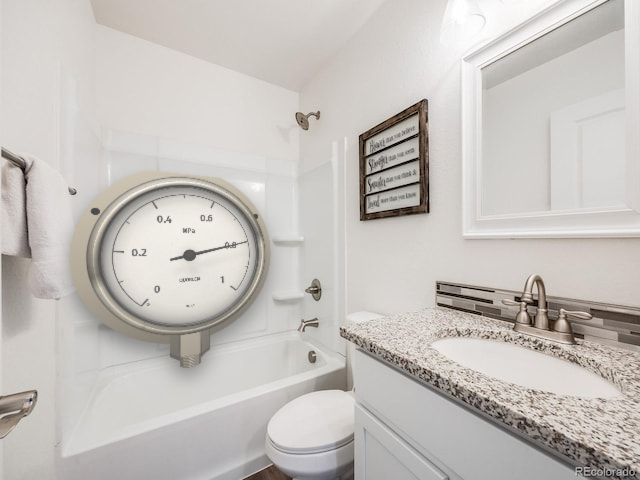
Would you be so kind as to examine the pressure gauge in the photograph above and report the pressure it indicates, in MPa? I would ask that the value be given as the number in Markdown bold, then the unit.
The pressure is **0.8** MPa
